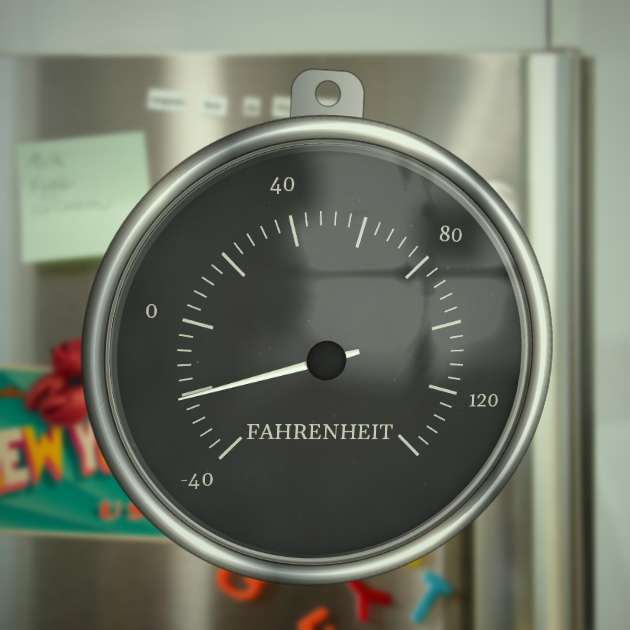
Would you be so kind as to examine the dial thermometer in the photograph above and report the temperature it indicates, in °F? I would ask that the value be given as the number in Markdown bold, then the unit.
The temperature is **-20** °F
